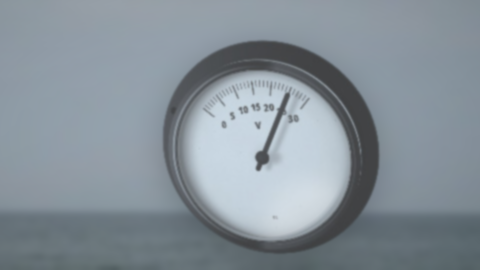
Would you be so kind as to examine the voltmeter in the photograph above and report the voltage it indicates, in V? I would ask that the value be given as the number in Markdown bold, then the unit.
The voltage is **25** V
